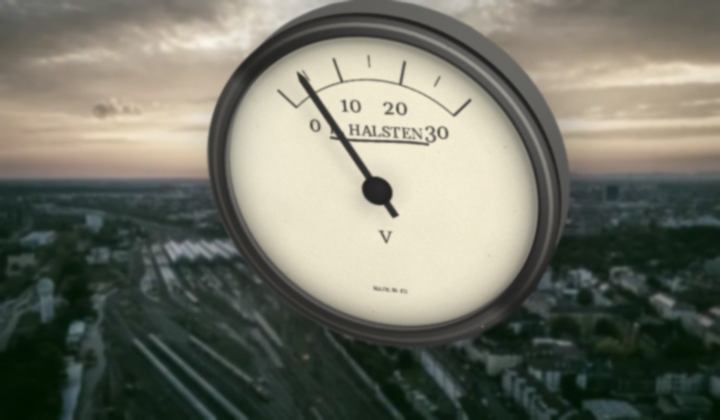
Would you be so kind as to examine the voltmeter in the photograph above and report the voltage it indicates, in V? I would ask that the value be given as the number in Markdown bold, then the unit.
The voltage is **5** V
